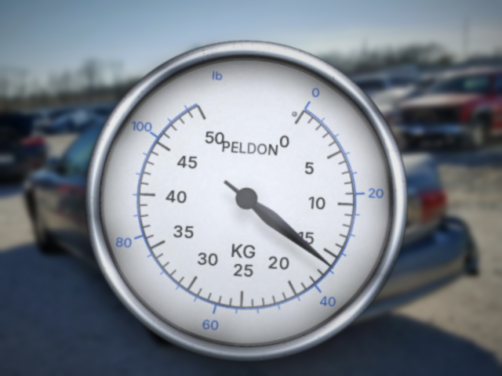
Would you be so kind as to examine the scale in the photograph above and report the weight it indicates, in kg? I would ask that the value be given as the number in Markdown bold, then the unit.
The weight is **16** kg
